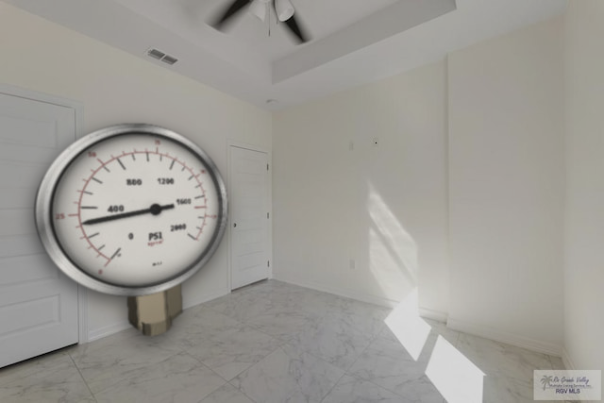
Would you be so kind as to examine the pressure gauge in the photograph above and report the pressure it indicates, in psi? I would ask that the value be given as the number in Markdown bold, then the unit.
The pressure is **300** psi
